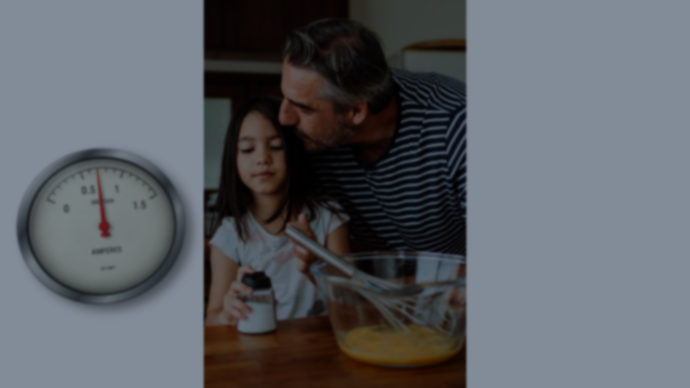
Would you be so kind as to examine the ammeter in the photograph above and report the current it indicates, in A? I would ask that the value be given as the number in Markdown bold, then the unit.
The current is **0.7** A
